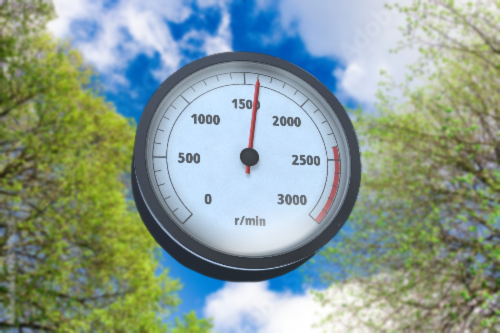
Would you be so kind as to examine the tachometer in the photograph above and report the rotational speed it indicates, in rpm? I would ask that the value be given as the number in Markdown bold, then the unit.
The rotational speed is **1600** rpm
